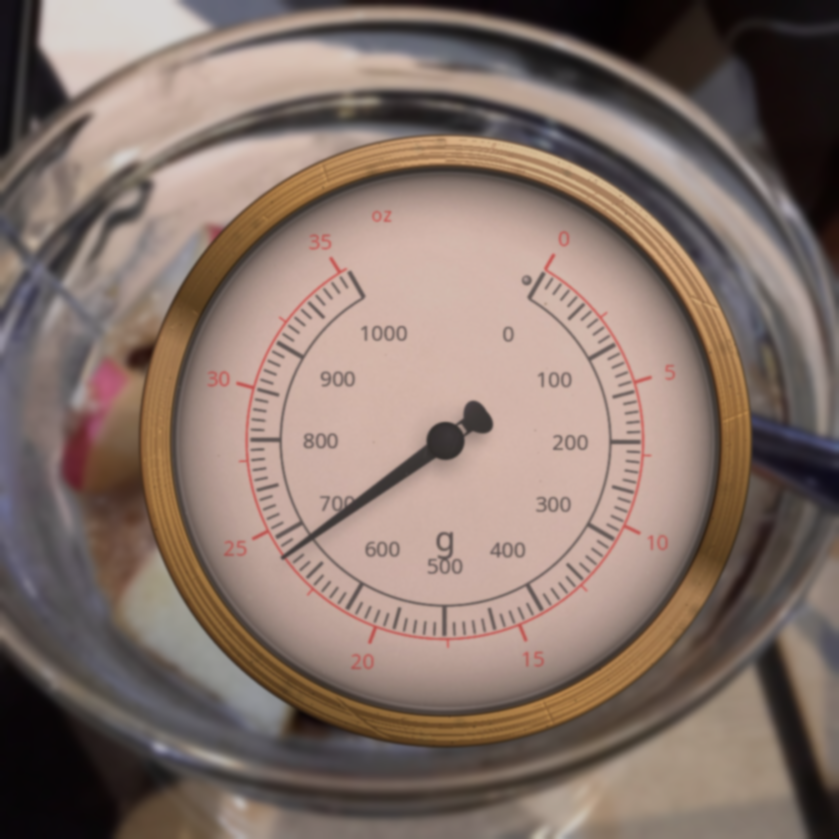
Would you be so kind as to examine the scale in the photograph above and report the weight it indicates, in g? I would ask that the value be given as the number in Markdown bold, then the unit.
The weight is **680** g
